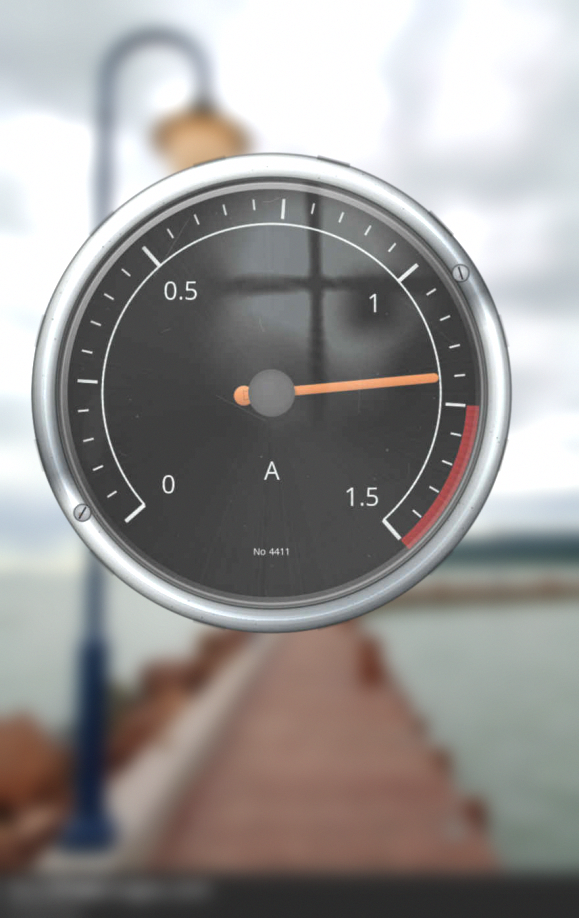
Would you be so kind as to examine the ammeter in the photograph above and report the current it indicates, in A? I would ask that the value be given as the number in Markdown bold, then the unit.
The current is **1.2** A
